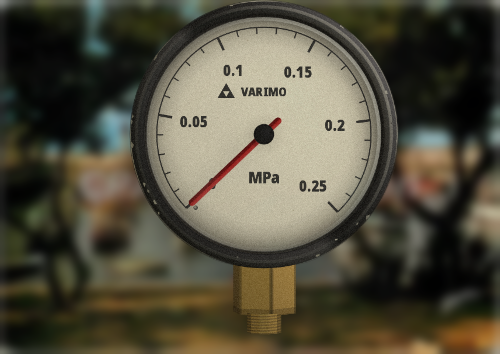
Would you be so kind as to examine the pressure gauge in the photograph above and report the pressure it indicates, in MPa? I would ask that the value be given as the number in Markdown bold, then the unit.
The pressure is **0** MPa
